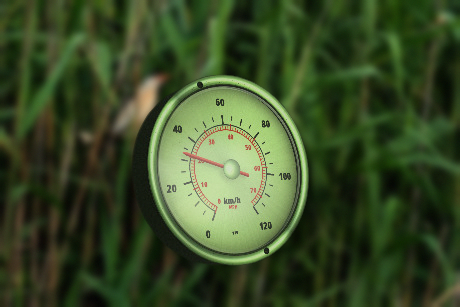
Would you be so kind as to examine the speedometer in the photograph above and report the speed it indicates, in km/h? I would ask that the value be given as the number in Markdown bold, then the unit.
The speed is **32.5** km/h
